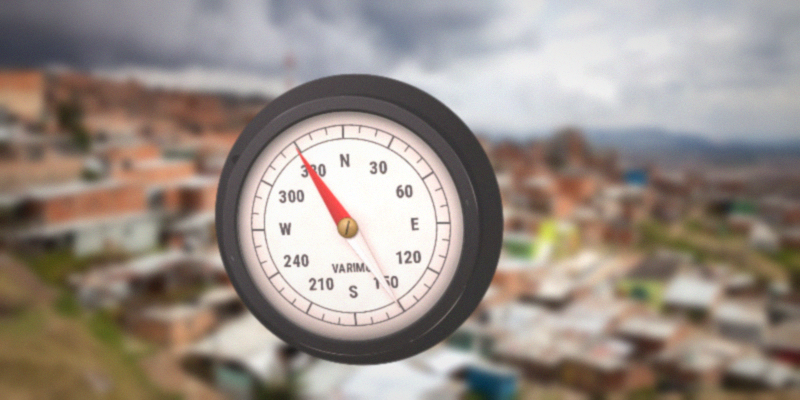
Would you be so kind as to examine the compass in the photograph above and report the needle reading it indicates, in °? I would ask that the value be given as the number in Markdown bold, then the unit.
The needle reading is **330** °
